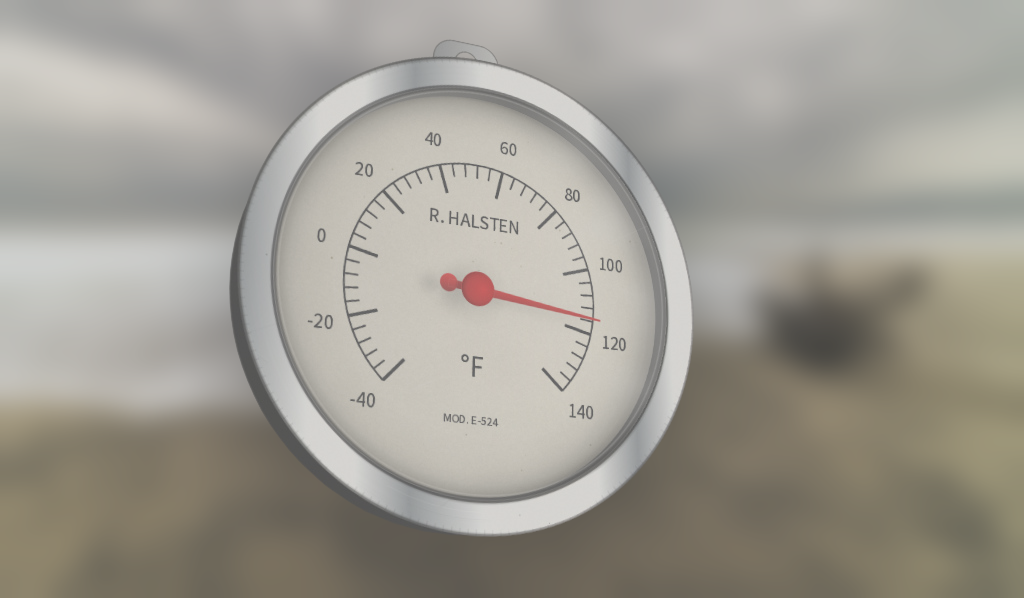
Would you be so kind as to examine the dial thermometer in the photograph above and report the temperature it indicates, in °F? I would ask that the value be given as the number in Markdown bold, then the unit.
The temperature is **116** °F
